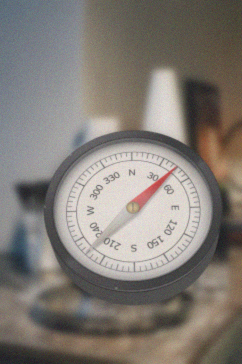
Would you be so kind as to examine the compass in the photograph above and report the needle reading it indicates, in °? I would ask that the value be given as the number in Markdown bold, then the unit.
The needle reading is **45** °
